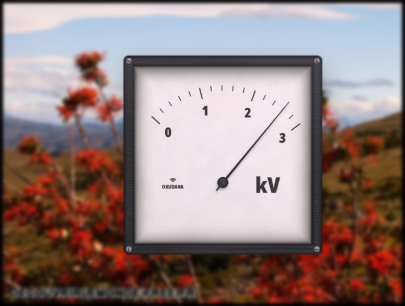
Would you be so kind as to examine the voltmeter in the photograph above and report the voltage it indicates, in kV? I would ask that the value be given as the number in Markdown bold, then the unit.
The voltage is **2.6** kV
